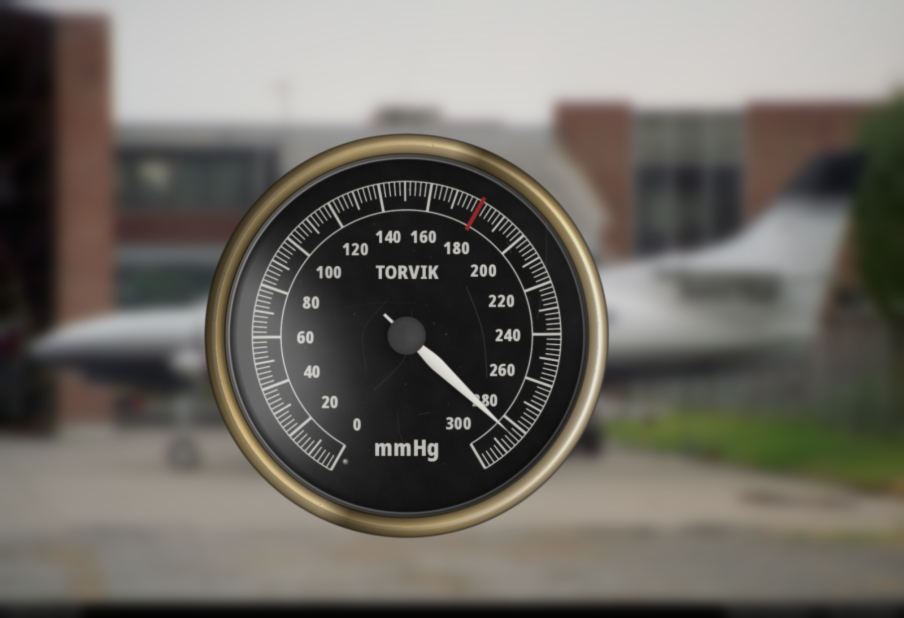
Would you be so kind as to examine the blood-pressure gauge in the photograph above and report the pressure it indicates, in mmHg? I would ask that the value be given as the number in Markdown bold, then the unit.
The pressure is **284** mmHg
